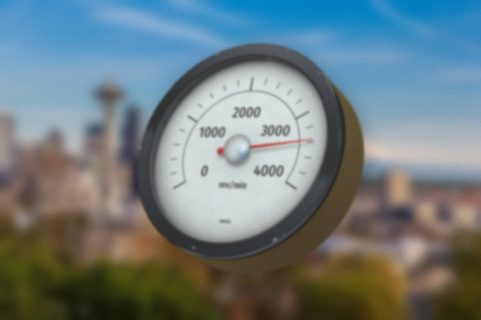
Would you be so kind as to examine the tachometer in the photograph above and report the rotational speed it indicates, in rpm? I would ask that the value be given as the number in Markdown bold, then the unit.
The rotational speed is **3400** rpm
